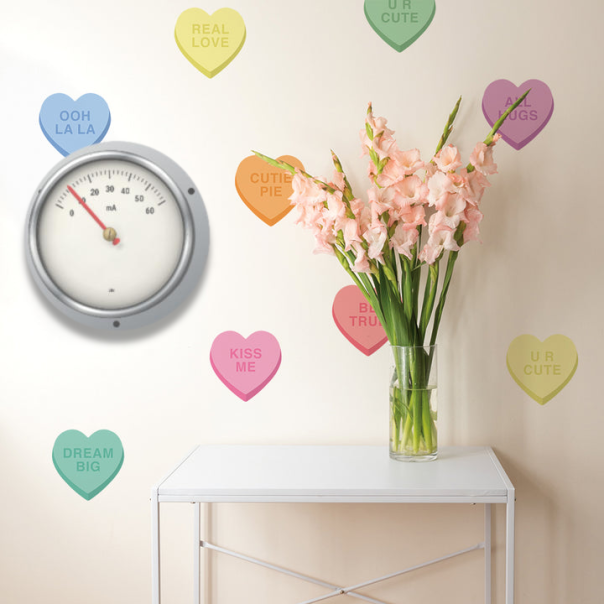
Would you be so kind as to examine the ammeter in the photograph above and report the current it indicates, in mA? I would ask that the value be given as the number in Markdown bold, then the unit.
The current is **10** mA
